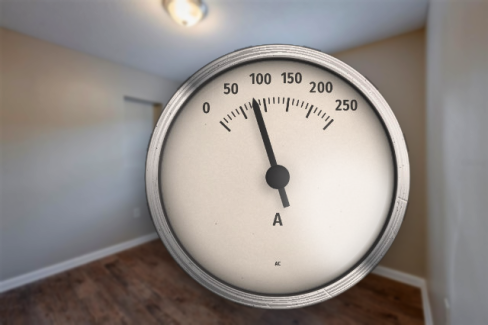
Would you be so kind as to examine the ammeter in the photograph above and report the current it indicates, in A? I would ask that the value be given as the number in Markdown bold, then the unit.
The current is **80** A
